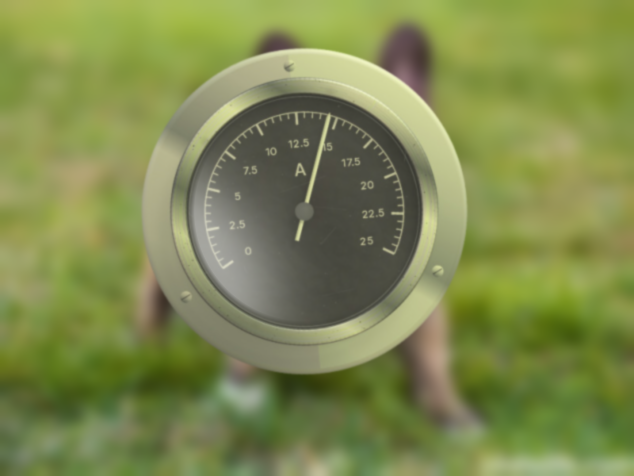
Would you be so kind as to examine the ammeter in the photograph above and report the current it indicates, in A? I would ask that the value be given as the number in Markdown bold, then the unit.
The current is **14.5** A
